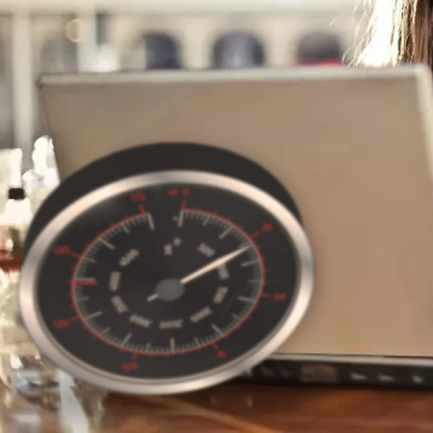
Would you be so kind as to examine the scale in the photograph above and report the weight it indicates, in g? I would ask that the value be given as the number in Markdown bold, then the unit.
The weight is **750** g
